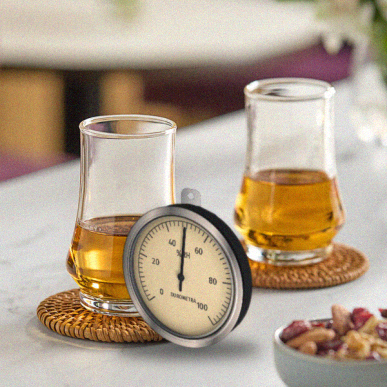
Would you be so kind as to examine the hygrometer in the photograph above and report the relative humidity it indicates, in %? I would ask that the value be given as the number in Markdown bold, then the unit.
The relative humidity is **50** %
